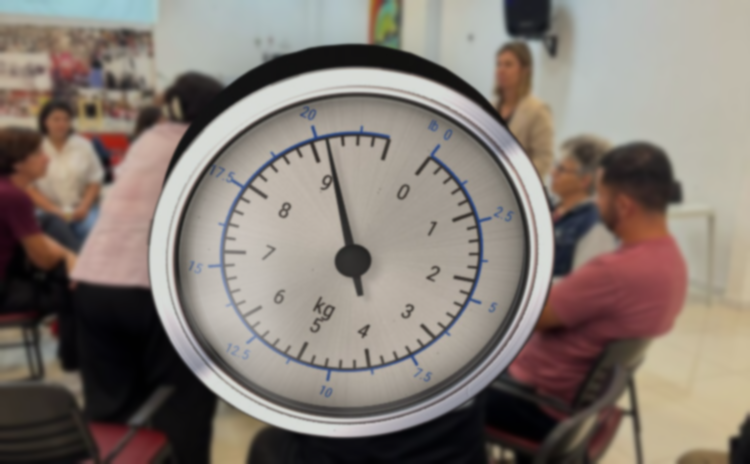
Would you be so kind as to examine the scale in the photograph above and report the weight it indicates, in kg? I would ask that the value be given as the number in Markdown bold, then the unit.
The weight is **9.2** kg
